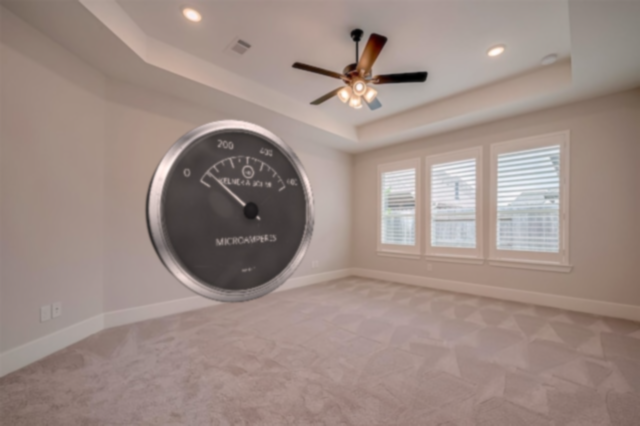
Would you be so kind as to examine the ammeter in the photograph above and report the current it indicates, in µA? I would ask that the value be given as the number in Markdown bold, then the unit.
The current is **50** µA
